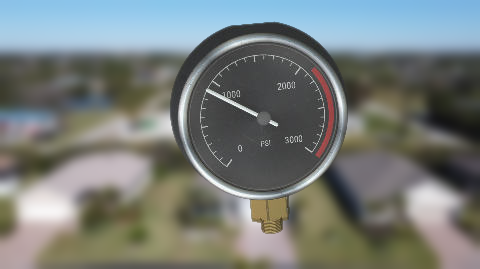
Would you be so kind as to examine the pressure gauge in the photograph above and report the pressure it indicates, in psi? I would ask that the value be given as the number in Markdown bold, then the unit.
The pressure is **900** psi
